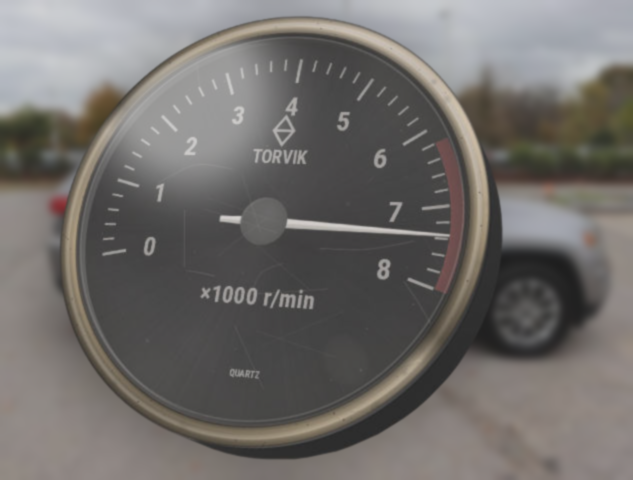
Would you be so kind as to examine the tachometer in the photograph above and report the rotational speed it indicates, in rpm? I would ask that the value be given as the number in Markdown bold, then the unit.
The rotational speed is **7400** rpm
